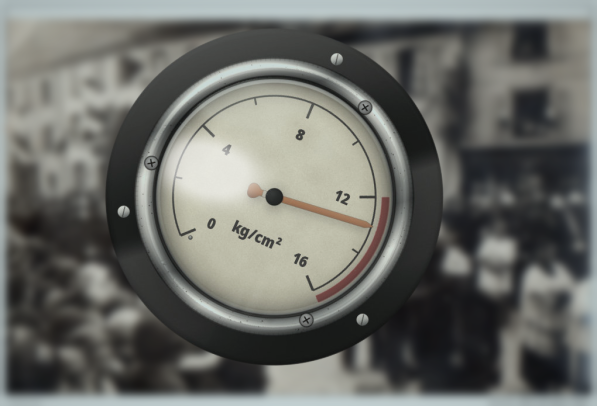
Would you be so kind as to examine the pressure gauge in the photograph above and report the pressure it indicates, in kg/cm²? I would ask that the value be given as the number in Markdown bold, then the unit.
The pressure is **13** kg/cm²
